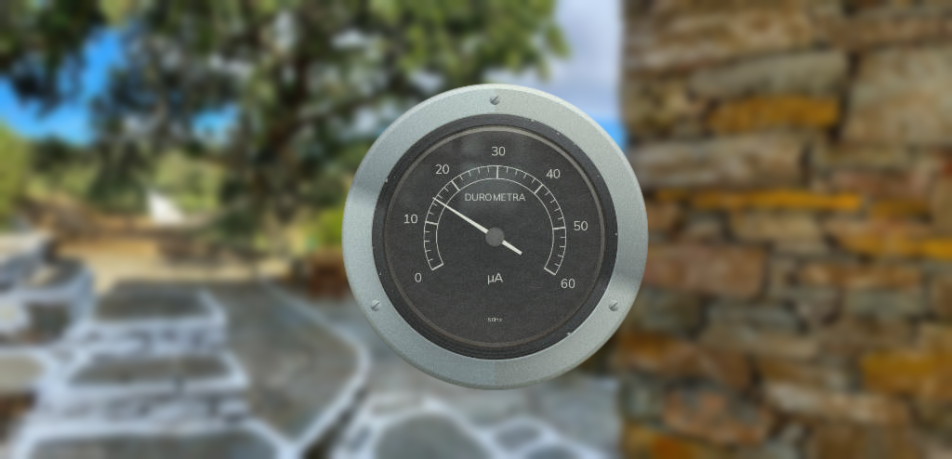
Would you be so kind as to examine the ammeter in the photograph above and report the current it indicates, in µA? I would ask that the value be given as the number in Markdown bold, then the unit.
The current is **15** µA
